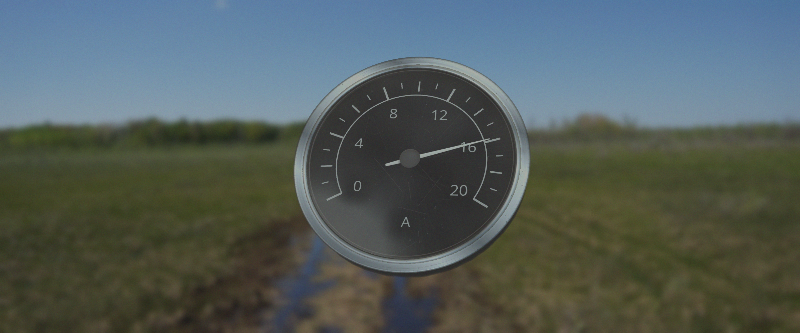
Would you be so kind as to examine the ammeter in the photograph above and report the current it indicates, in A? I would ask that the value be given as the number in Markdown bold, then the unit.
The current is **16** A
